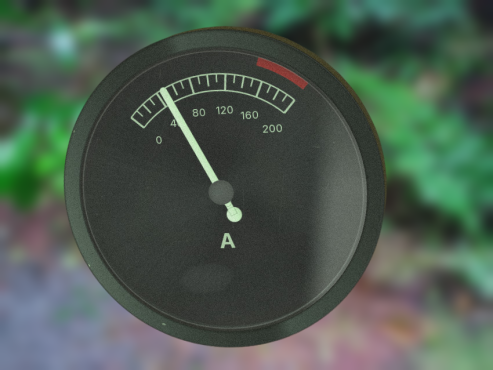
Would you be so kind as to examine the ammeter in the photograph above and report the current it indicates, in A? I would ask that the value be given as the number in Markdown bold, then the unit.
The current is **50** A
